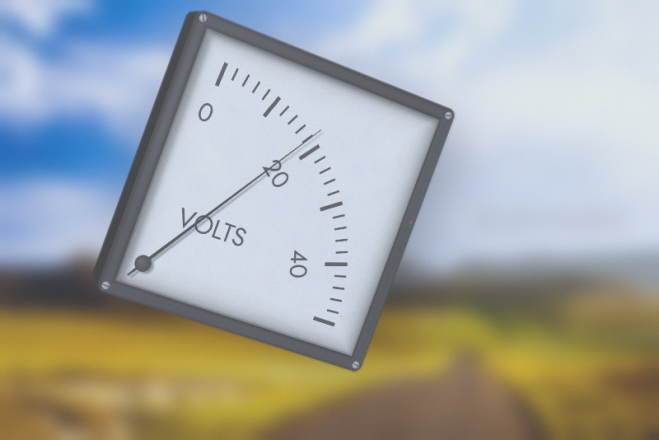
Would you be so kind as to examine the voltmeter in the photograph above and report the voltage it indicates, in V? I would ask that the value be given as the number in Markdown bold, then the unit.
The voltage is **18** V
